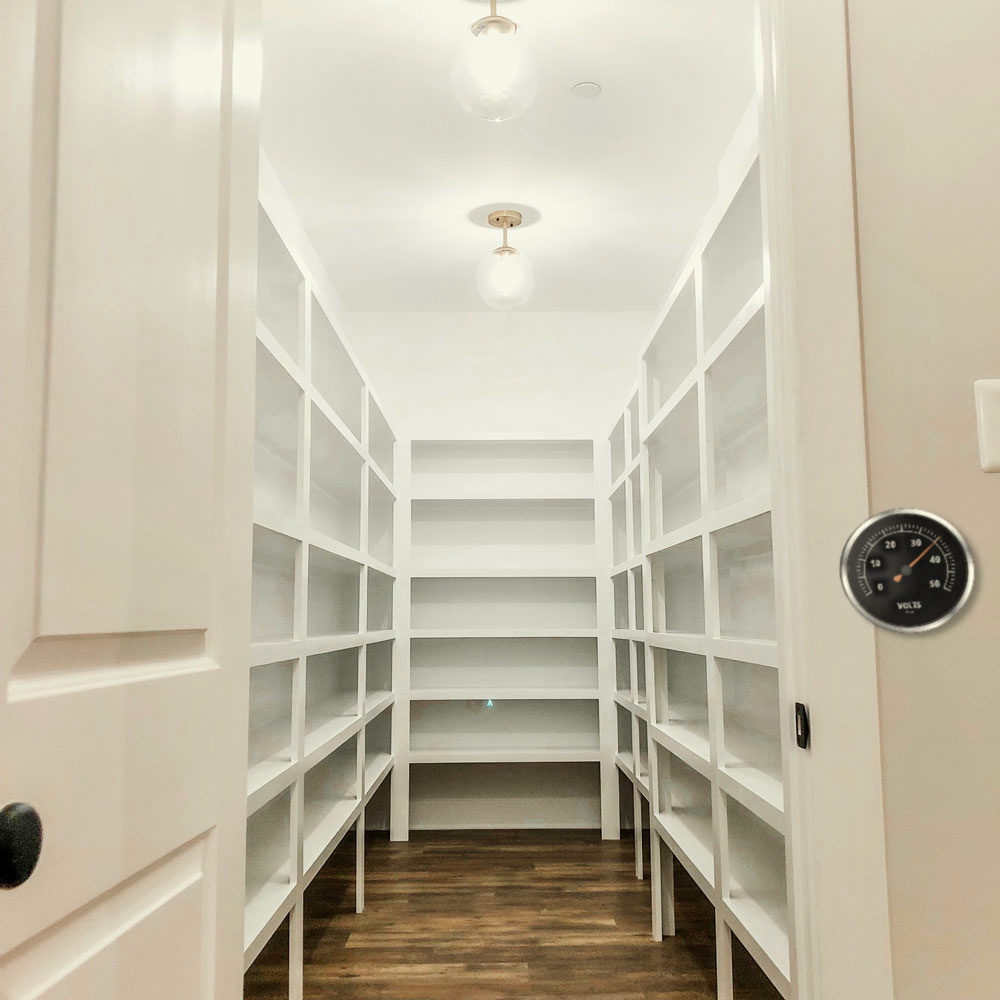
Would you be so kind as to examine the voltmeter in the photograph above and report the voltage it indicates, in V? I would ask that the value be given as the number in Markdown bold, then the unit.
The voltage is **35** V
